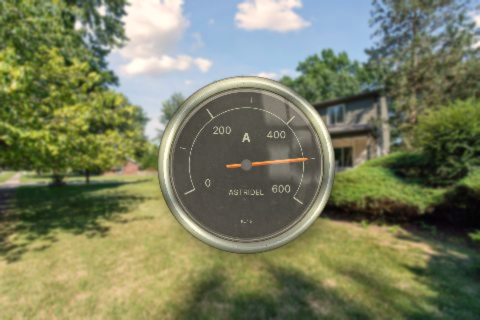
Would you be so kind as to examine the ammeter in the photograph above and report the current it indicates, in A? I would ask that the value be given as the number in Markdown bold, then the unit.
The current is **500** A
